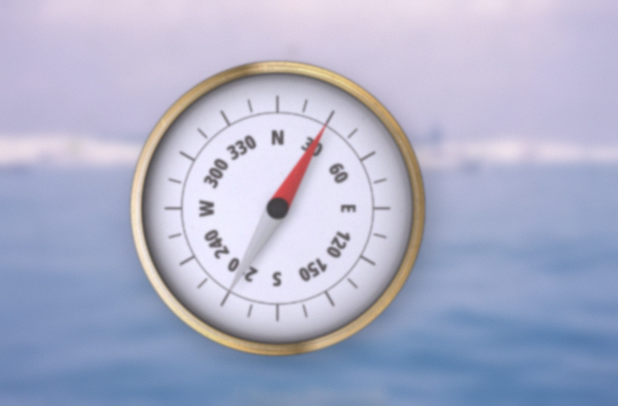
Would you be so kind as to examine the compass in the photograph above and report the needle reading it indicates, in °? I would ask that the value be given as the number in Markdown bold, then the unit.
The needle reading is **30** °
